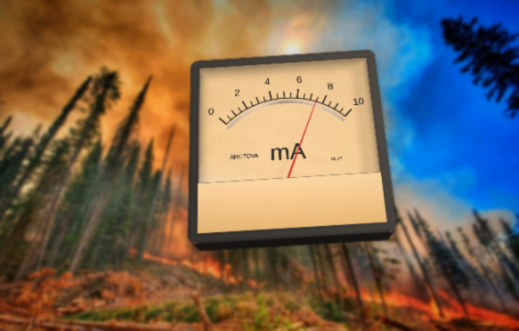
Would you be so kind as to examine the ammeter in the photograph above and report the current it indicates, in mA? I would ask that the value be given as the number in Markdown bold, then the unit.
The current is **7.5** mA
